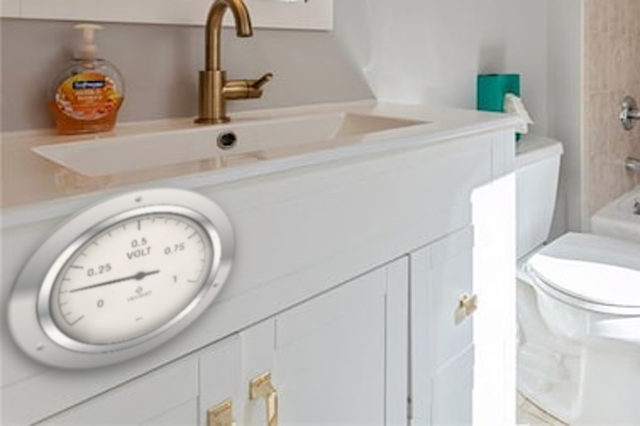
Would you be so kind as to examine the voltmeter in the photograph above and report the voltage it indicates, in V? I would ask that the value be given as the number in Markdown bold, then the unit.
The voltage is **0.15** V
